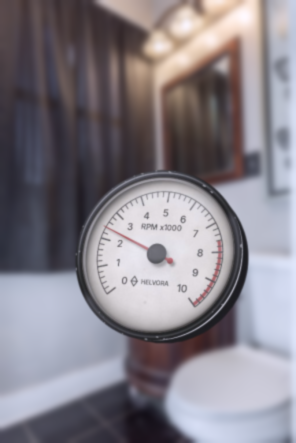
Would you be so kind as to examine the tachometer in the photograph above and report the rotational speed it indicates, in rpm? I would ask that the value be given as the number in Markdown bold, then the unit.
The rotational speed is **2400** rpm
